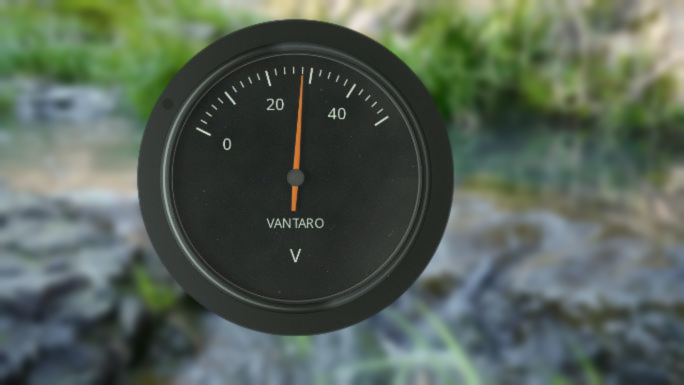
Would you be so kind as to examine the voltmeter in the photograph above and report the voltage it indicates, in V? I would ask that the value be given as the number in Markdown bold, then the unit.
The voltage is **28** V
